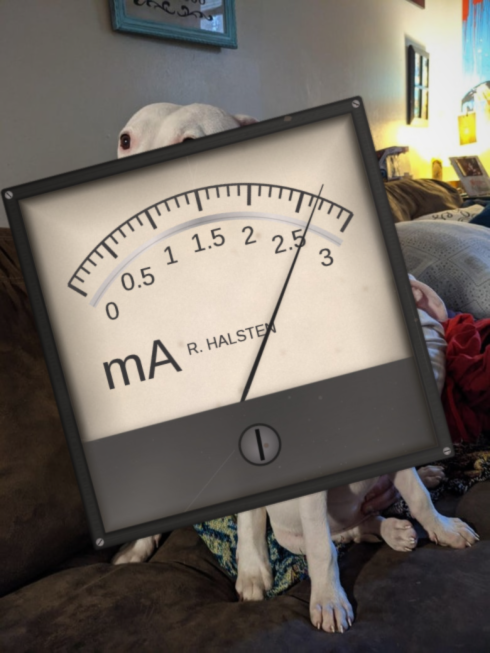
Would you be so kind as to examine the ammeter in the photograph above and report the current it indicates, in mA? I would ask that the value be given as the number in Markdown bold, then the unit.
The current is **2.65** mA
